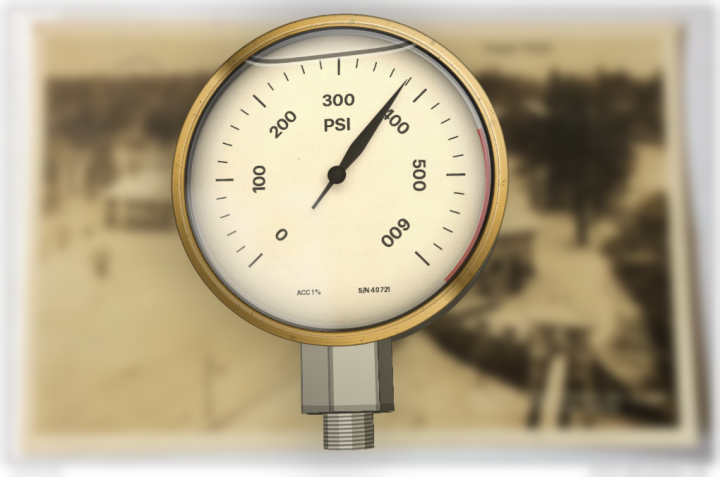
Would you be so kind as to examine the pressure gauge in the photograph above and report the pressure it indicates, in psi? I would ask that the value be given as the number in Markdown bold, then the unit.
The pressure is **380** psi
